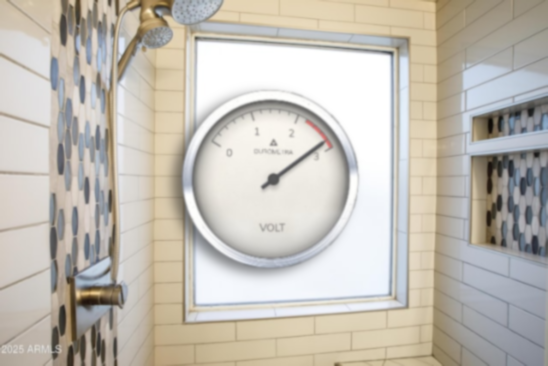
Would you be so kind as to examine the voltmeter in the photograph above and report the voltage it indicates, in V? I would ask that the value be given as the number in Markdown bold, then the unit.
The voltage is **2.8** V
